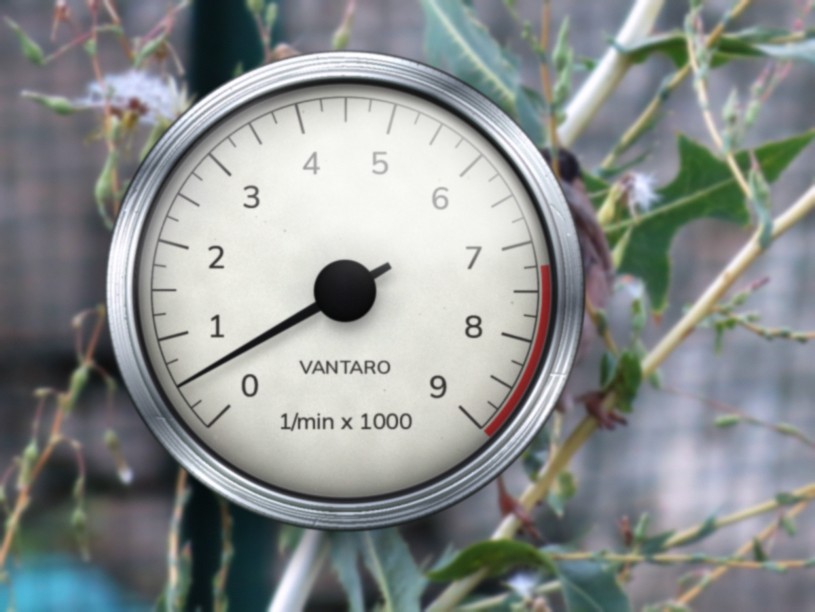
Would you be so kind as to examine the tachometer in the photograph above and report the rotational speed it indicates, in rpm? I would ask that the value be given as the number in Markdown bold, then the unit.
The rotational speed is **500** rpm
